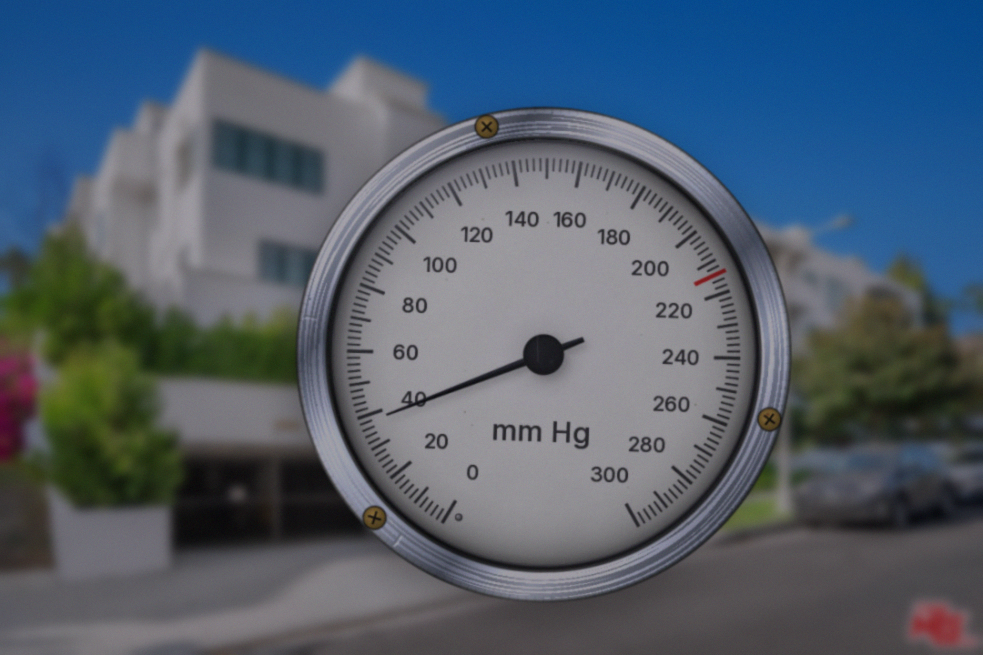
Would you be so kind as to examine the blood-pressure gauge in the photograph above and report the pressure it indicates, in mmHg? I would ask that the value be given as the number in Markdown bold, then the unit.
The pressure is **38** mmHg
